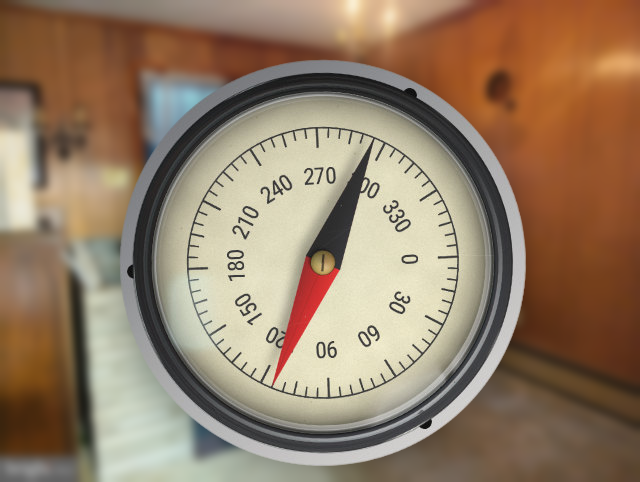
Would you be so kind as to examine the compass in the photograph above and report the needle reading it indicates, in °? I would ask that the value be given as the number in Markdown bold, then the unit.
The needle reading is **115** °
